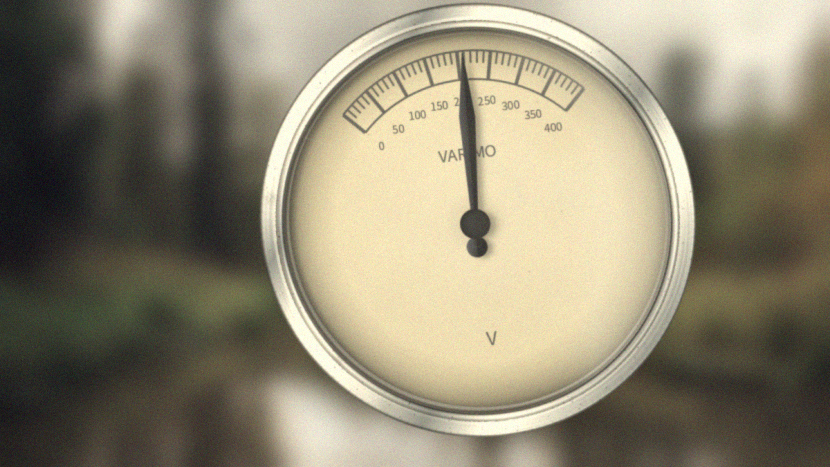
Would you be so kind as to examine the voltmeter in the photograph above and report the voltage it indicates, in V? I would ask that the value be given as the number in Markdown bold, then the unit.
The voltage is **210** V
